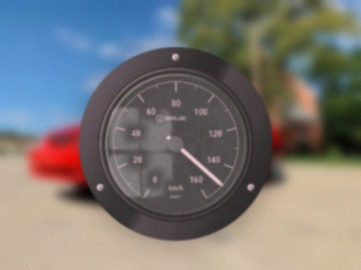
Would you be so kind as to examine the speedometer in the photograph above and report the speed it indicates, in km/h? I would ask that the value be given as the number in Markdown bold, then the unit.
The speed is **150** km/h
